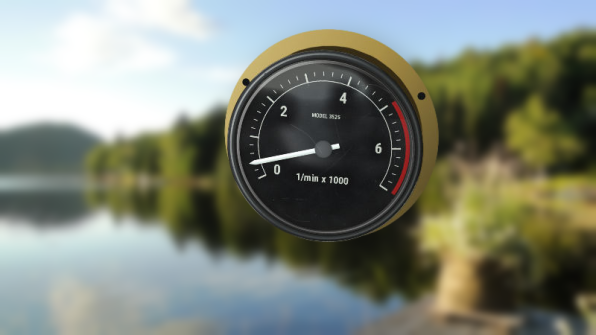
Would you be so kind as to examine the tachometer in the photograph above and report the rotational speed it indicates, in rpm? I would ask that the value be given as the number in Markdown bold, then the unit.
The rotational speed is **400** rpm
